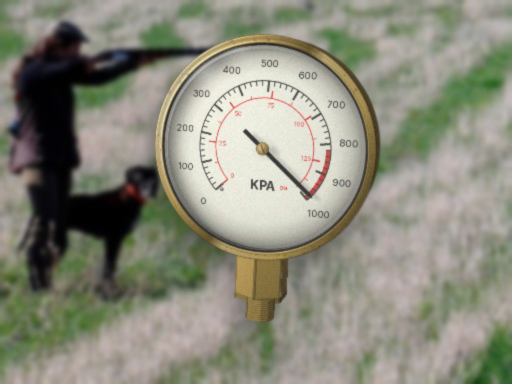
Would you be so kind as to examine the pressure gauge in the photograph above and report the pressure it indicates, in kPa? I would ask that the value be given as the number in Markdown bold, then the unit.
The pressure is **980** kPa
